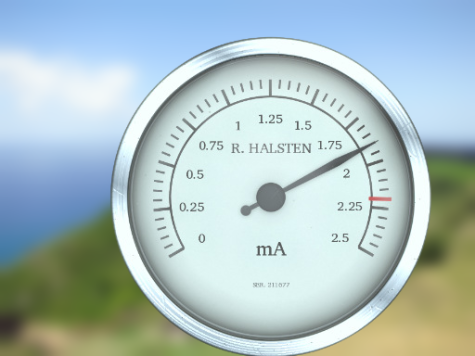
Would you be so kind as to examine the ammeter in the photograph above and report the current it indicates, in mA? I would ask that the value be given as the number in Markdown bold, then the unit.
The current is **1.9** mA
